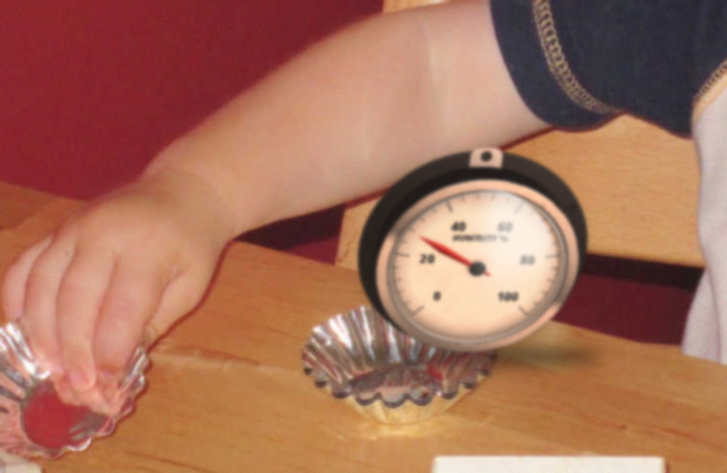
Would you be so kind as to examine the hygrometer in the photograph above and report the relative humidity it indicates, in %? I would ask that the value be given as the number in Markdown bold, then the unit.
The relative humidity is **28** %
